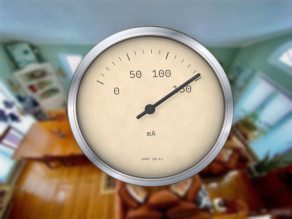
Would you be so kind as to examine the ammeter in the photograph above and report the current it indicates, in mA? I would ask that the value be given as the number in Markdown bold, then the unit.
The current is **145** mA
